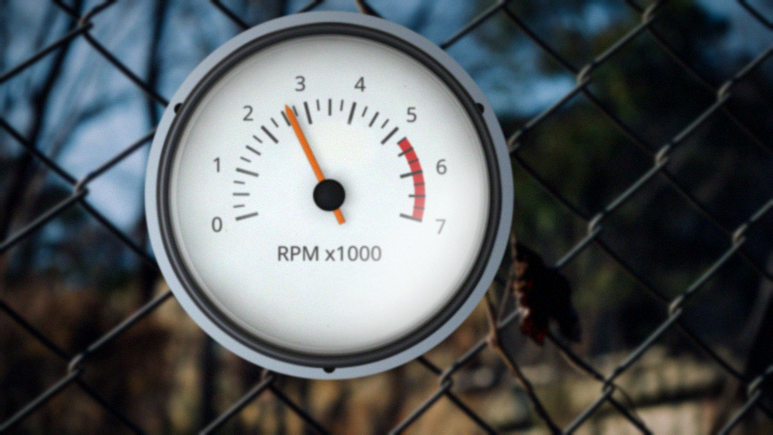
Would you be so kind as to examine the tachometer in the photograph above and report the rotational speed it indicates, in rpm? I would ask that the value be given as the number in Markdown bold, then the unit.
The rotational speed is **2625** rpm
